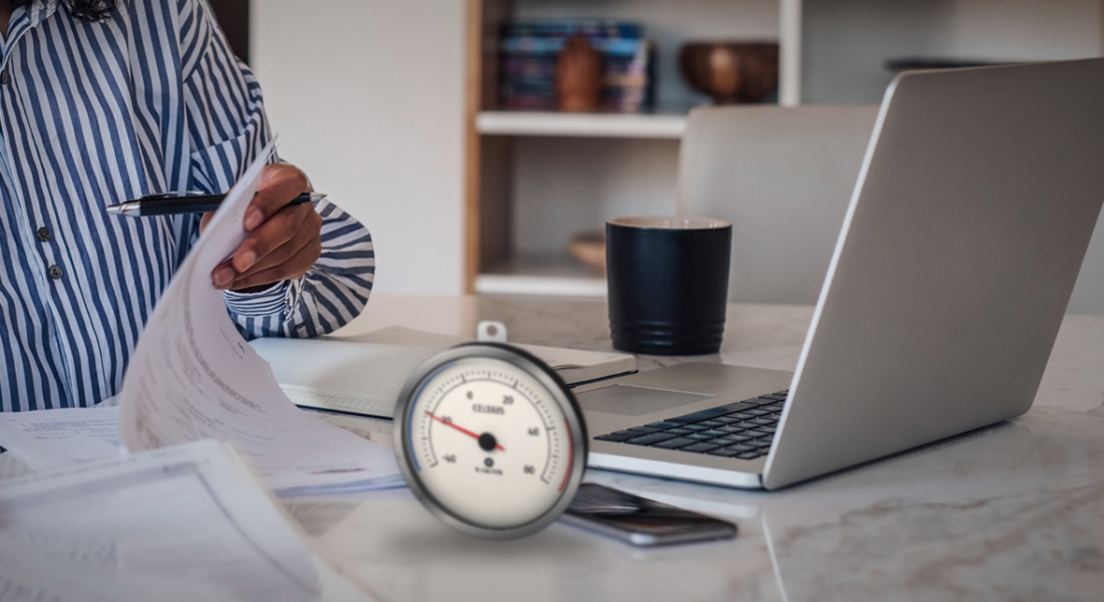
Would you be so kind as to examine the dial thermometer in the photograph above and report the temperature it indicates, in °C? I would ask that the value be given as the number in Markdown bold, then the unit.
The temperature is **-20** °C
